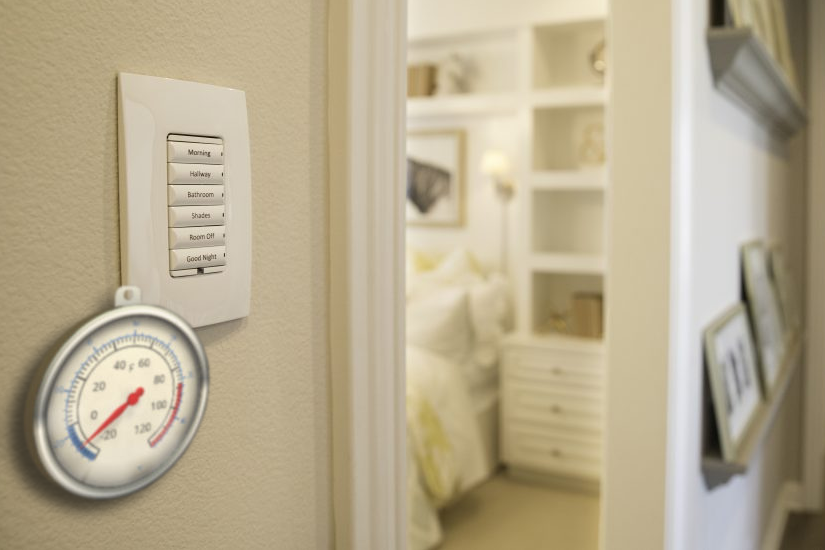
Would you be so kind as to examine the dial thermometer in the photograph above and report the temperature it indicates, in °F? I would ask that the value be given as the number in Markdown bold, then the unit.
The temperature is **-10** °F
